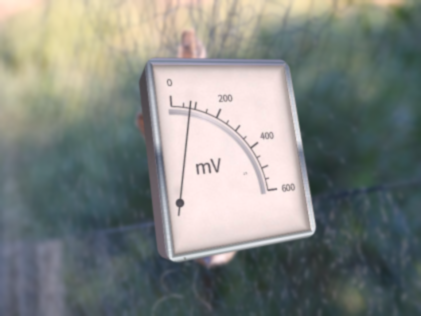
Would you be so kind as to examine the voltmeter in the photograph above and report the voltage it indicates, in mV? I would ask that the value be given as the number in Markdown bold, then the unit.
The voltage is **75** mV
